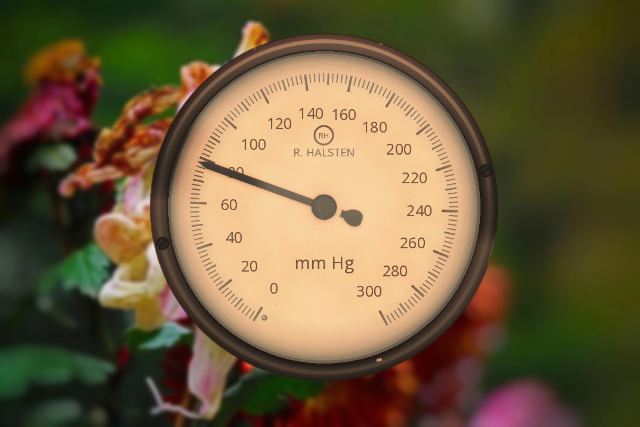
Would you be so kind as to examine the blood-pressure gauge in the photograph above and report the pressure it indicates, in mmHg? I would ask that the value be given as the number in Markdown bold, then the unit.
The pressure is **78** mmHg
